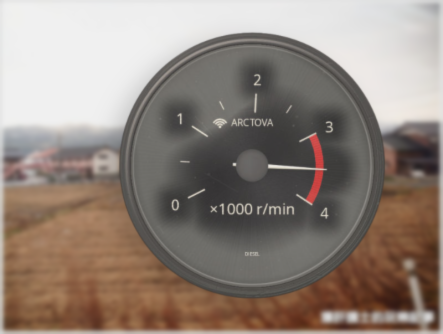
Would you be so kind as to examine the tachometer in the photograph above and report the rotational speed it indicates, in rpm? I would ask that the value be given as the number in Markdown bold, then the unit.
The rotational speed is **3500** rpm
